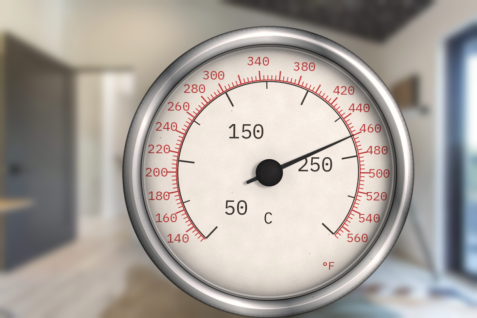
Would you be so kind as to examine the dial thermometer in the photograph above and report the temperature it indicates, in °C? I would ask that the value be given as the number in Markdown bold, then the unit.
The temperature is **237.5** °C
